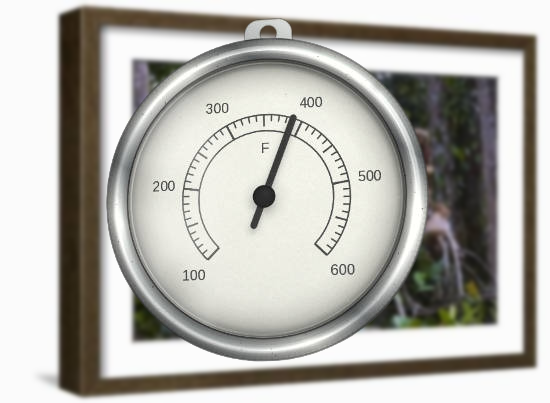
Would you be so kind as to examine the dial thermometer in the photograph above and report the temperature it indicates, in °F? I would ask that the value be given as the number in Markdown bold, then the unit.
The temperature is **390** °F
